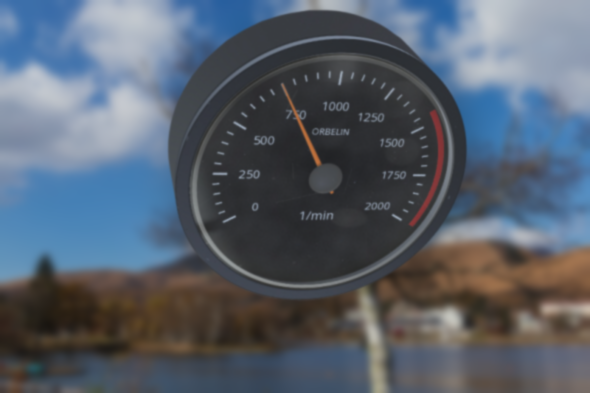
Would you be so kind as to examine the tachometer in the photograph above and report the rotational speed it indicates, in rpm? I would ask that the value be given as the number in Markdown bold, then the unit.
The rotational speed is **750** rpm
